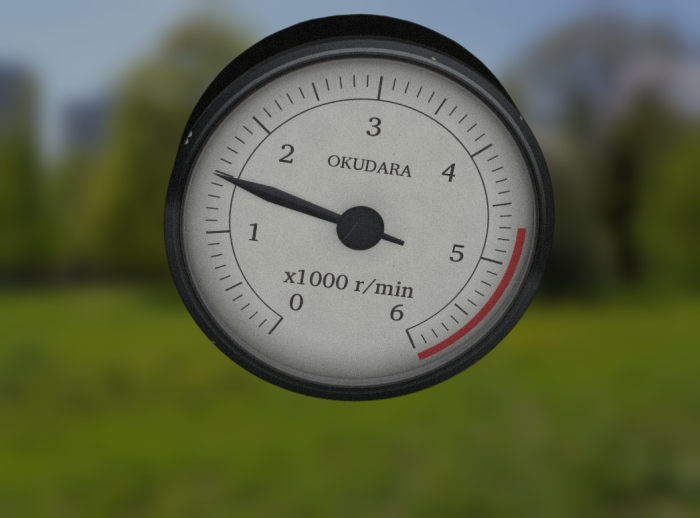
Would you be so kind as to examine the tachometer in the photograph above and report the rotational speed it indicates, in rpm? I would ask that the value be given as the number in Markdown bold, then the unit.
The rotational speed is **1500** rpm
